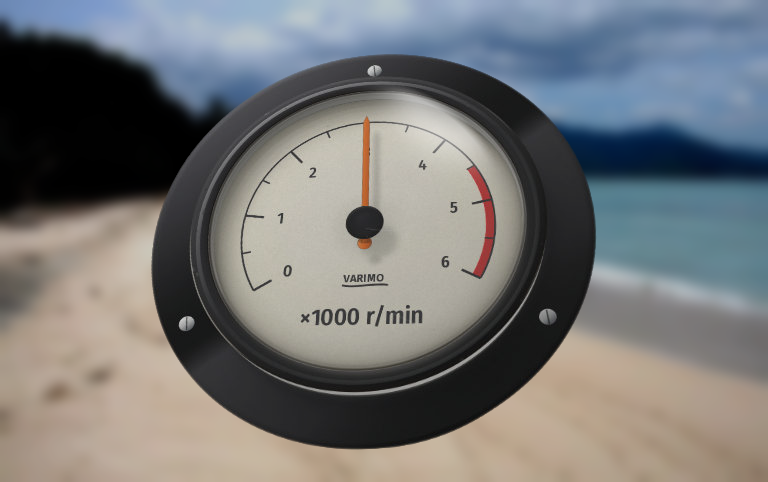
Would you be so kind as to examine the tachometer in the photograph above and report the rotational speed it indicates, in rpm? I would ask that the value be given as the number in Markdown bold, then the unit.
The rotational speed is **3000** rpm
